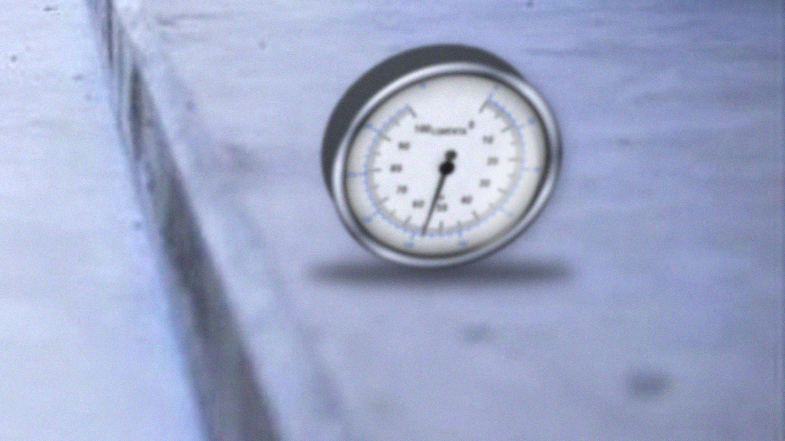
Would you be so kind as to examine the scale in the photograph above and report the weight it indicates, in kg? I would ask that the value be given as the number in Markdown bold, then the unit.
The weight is **55** kg
